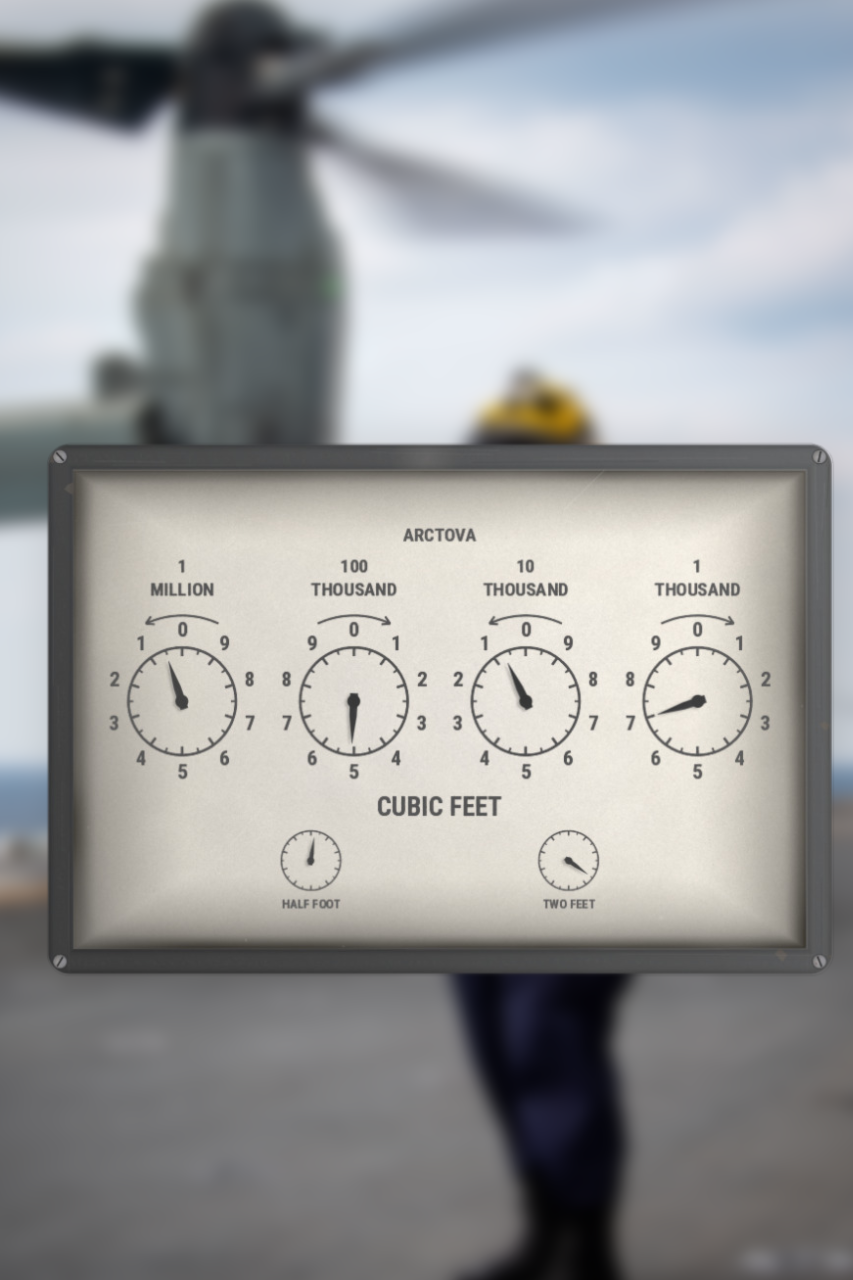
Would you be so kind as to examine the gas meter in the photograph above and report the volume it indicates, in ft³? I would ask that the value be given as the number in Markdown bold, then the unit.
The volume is **50700** ft³
